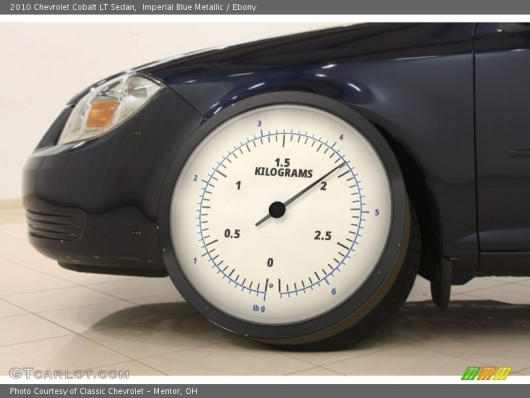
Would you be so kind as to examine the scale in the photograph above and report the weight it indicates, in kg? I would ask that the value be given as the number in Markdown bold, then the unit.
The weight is **1.95** kg
